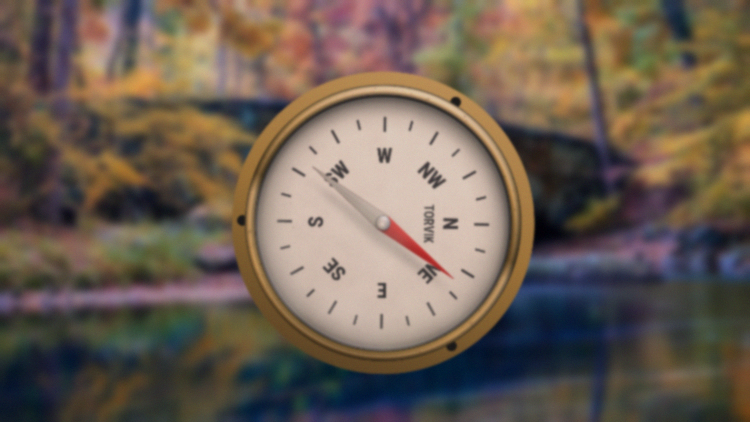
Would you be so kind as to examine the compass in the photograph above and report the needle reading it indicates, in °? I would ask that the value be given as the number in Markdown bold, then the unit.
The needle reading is **37.5** °
